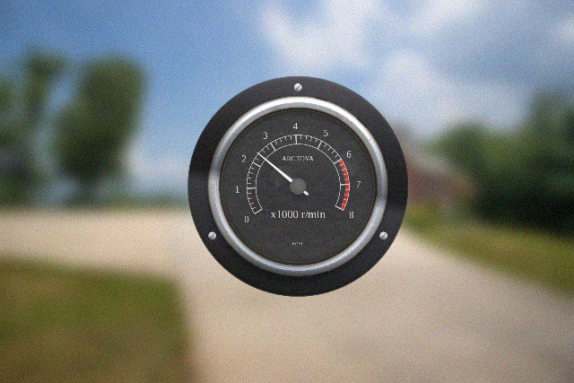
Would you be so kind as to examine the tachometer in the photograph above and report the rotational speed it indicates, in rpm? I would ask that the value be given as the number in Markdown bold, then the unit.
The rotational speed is **2400** rpm
